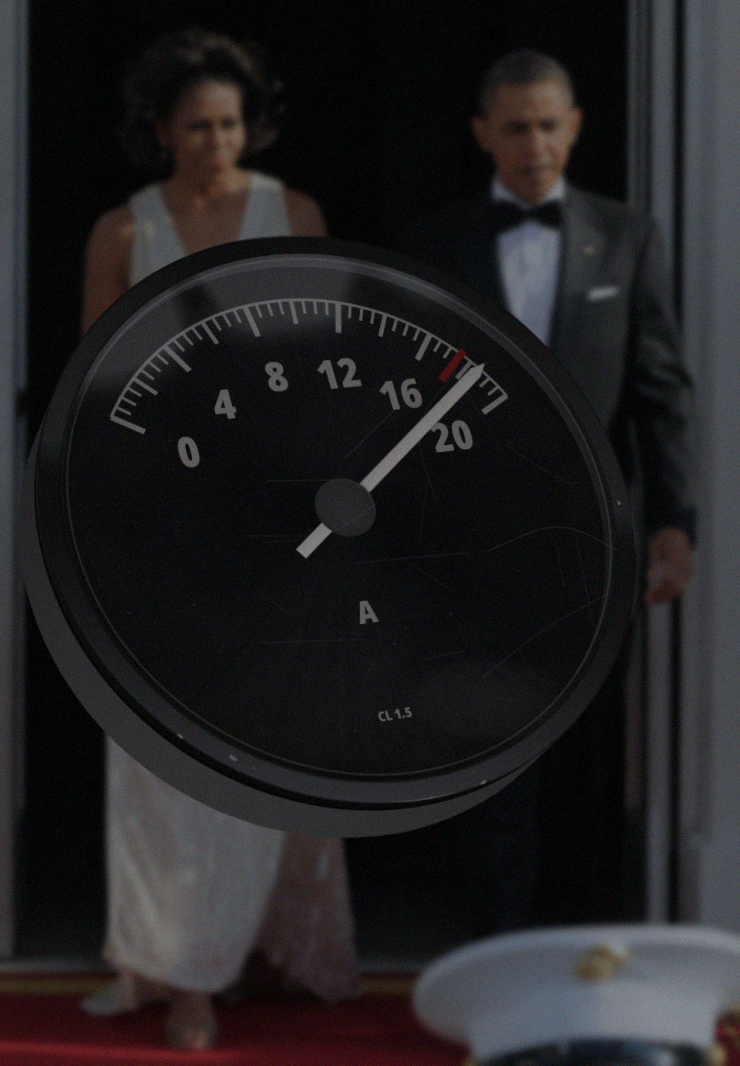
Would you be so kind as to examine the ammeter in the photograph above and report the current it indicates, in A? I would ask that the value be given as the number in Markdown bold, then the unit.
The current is **18.5** A
